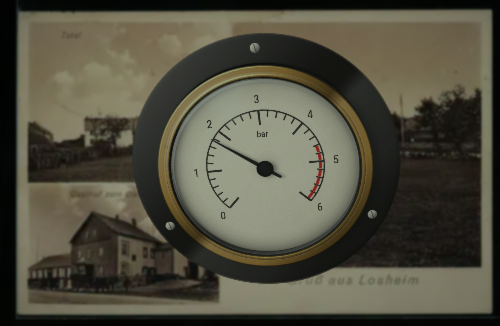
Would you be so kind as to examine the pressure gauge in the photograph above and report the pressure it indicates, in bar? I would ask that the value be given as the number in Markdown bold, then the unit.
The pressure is **1.8** bar
